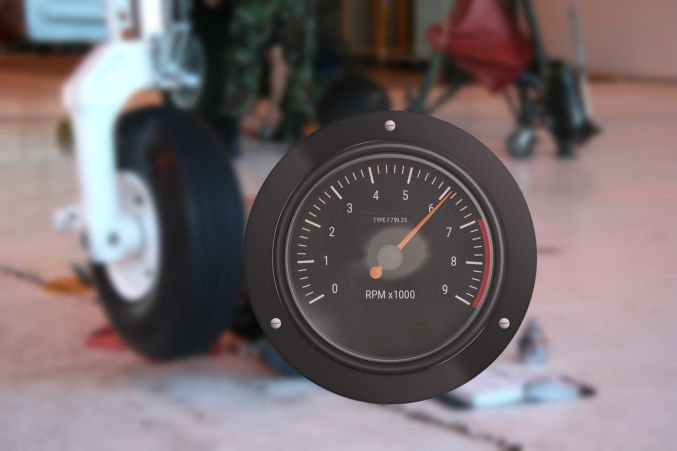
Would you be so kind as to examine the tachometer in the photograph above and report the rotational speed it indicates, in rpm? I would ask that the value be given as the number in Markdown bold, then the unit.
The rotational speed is **6100** rpm
